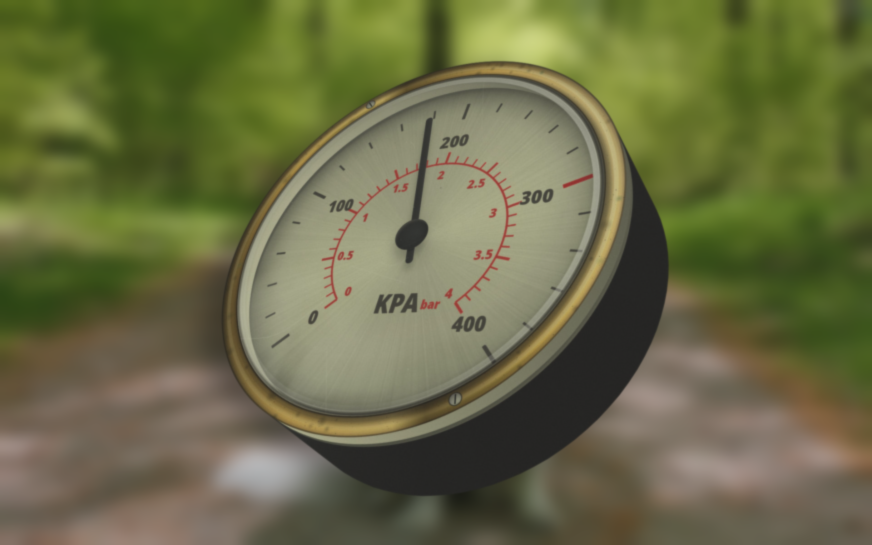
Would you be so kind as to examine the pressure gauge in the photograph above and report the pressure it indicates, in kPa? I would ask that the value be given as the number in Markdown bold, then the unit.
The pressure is **180** kPa
